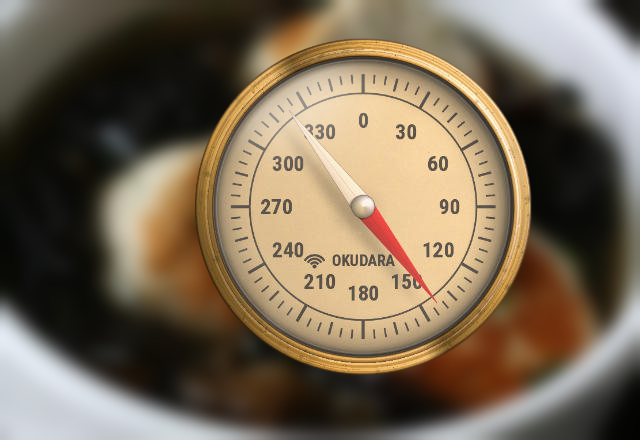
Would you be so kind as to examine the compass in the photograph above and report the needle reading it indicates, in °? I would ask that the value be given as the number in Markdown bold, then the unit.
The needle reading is **142.5** °
